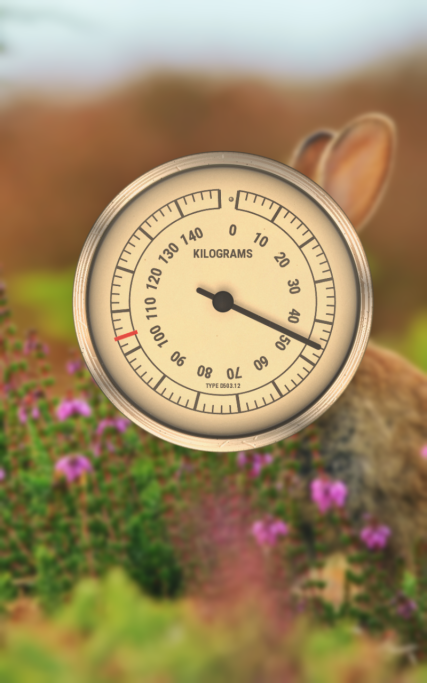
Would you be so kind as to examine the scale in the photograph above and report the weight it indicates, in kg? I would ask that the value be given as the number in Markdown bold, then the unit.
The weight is **46** kg
